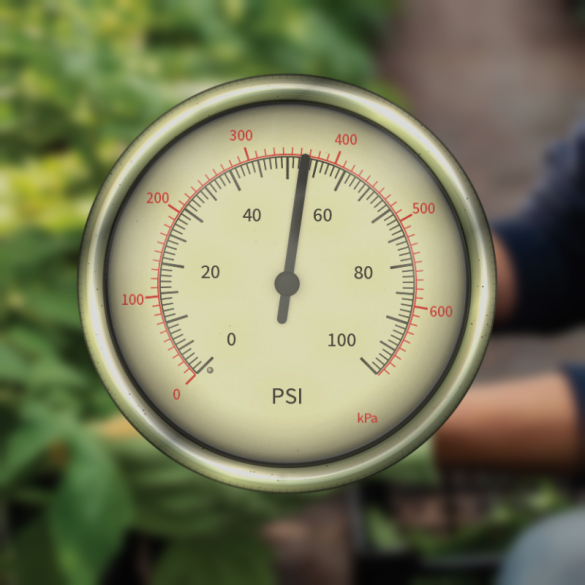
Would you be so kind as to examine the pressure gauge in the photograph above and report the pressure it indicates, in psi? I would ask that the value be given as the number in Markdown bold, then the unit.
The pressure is **53** psi
